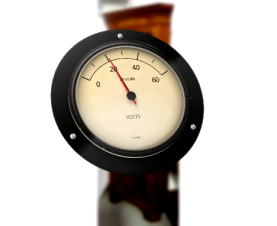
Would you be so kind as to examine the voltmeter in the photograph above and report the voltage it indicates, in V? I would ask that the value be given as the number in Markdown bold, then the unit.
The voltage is **20** V
